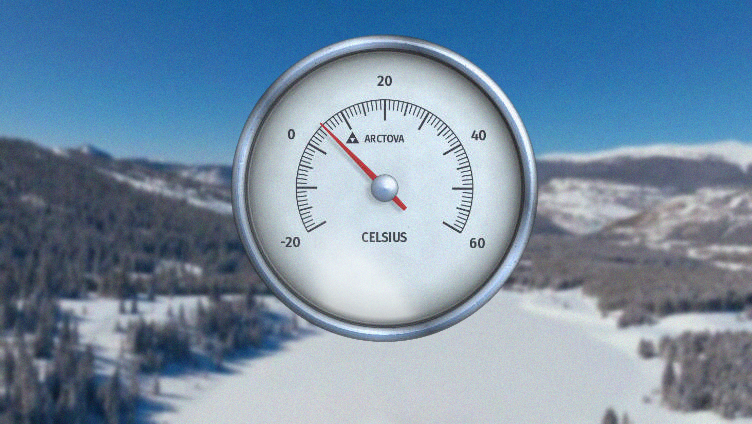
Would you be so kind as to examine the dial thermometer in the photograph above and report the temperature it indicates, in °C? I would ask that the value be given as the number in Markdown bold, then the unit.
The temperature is **5** °C
